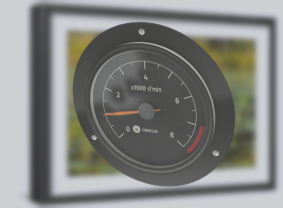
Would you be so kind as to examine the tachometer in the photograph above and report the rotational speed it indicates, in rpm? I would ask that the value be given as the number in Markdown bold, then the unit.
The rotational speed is **1000** rpm
